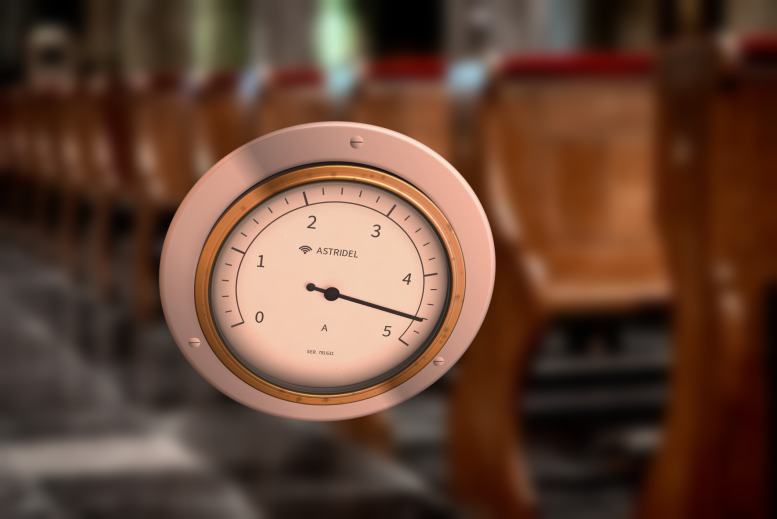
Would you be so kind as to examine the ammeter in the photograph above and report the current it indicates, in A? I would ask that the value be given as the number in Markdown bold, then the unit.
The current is **4.6** A
